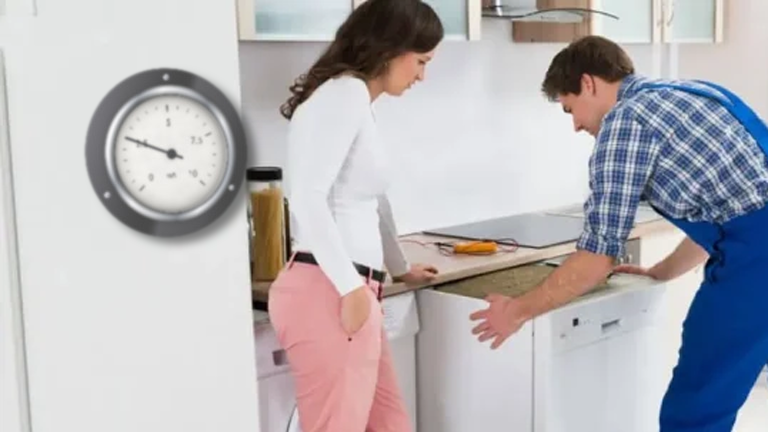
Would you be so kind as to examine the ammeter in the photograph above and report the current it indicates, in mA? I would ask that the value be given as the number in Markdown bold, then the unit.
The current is **2.5** mA
